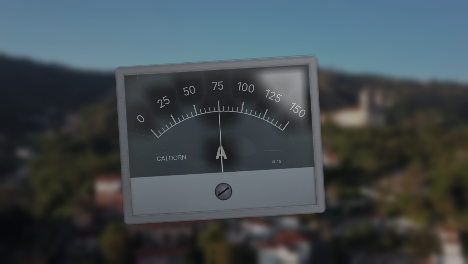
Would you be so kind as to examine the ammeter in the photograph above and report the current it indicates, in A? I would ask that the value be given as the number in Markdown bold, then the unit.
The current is **75** A
